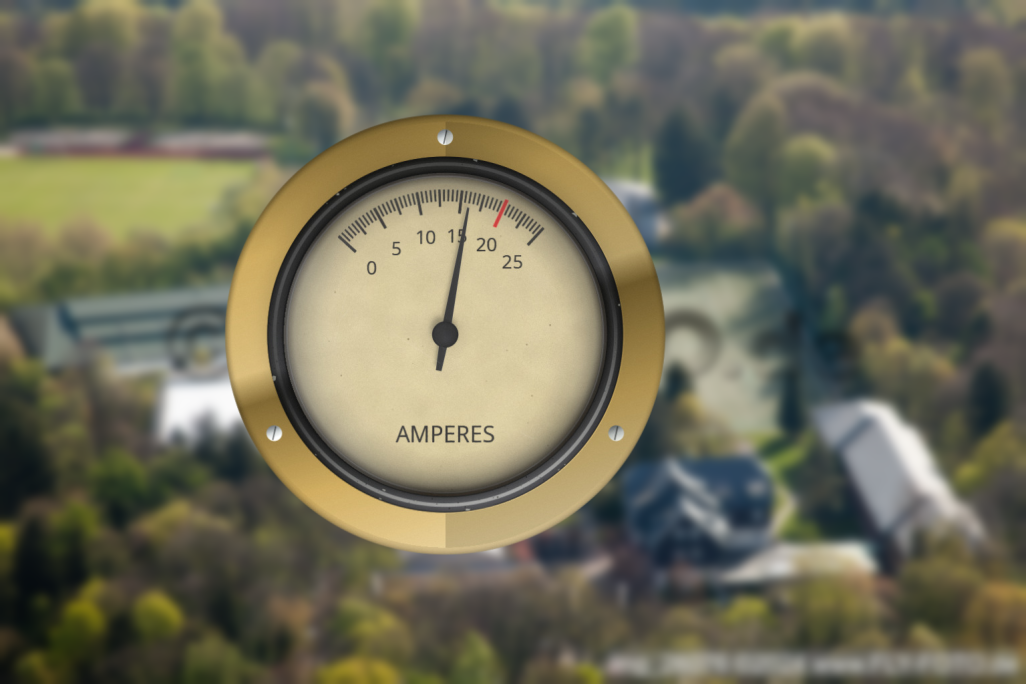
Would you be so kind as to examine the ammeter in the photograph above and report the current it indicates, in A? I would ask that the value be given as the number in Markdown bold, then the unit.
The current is **16** A
